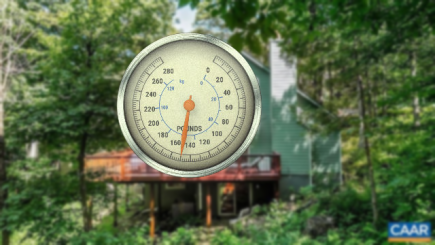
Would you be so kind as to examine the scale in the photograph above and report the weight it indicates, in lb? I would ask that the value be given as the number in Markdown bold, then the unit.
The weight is **150** lb
